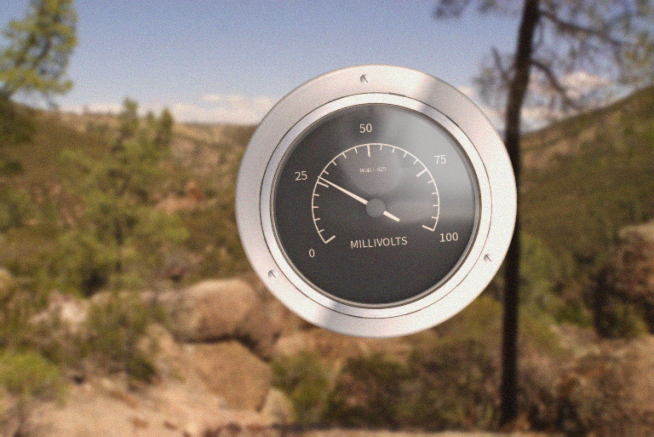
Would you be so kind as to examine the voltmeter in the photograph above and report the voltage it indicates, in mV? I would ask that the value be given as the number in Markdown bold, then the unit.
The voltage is **27.5** mV
